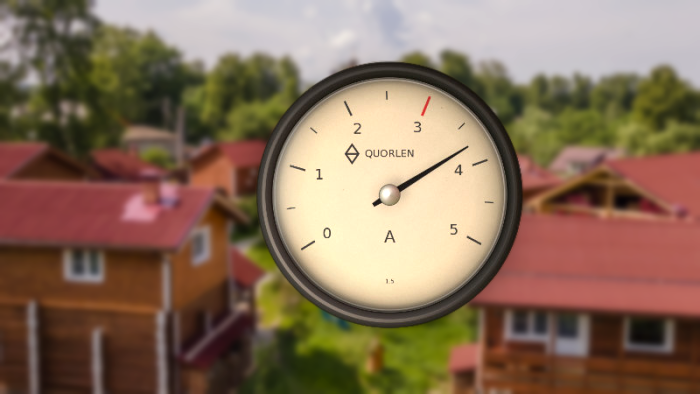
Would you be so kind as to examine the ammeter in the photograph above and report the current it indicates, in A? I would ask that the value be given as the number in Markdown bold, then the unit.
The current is **3.75** A
